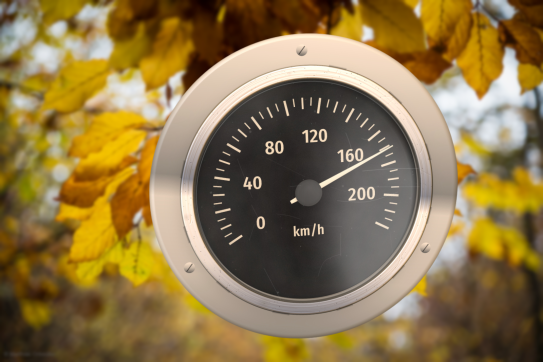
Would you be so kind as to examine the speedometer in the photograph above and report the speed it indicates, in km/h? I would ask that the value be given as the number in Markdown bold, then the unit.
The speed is **170** km/h
